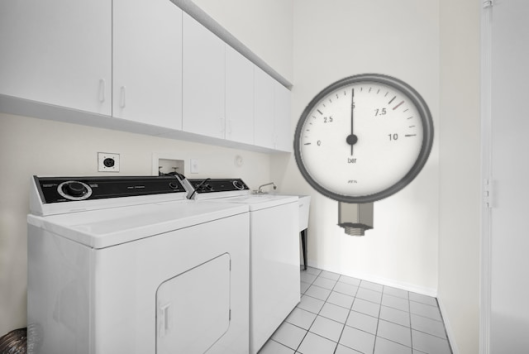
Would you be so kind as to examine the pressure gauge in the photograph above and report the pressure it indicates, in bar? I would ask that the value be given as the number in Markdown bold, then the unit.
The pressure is **5** bar
